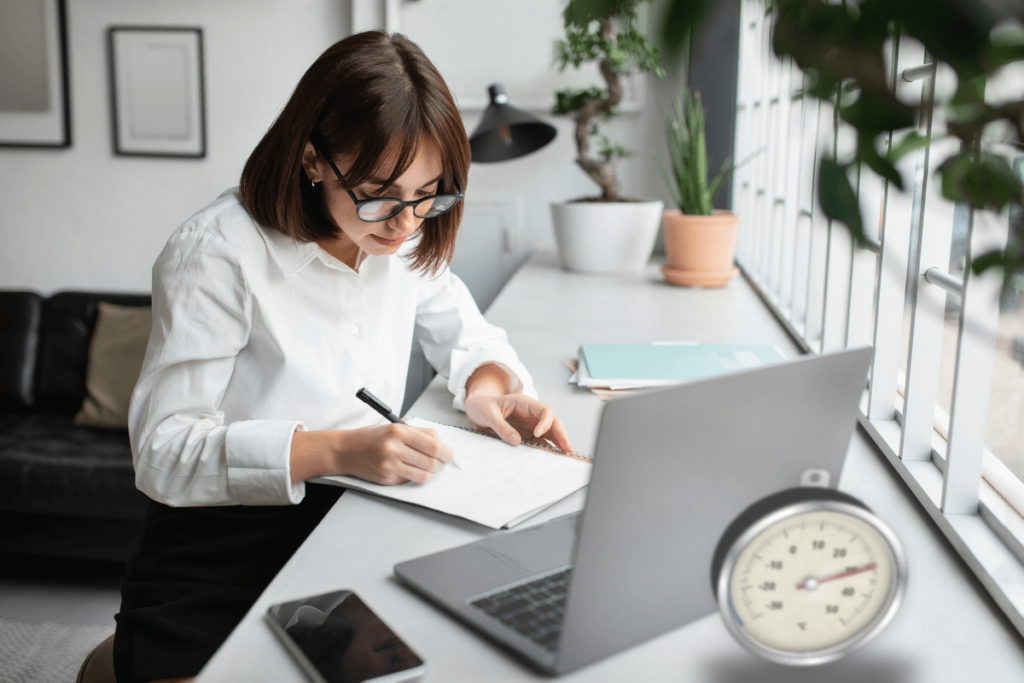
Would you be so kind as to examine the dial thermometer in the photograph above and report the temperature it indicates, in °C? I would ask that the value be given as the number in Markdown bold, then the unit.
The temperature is **30** °C
